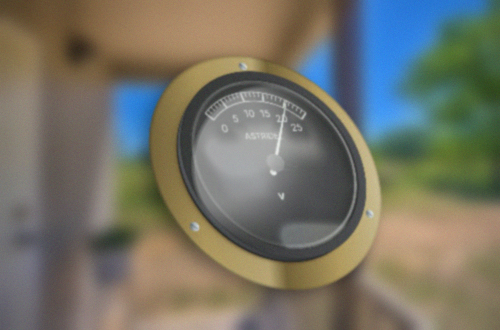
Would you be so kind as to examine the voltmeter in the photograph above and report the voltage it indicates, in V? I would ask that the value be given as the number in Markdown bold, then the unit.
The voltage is **20** V
